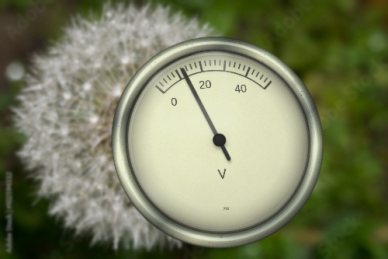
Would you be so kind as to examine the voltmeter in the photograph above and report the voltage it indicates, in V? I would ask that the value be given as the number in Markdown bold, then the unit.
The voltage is **12** V
